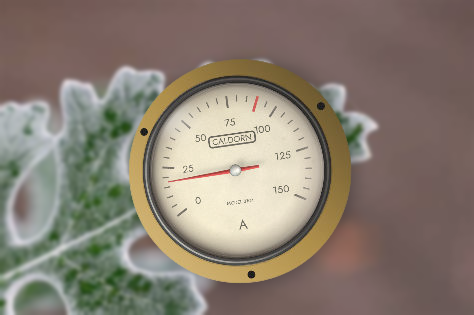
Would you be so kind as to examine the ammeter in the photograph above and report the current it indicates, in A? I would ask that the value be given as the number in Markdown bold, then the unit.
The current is **17.5** A
